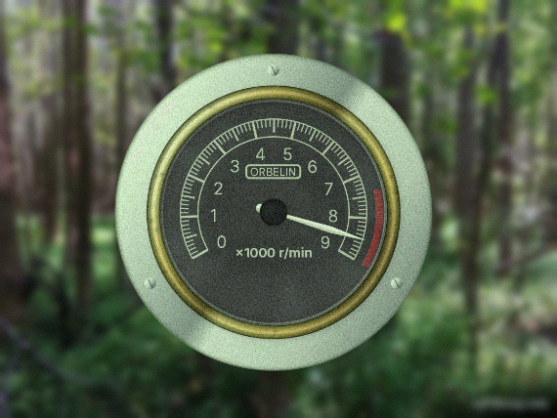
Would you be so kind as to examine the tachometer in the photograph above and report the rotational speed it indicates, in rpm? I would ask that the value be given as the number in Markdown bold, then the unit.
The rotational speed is **8500** rpm
